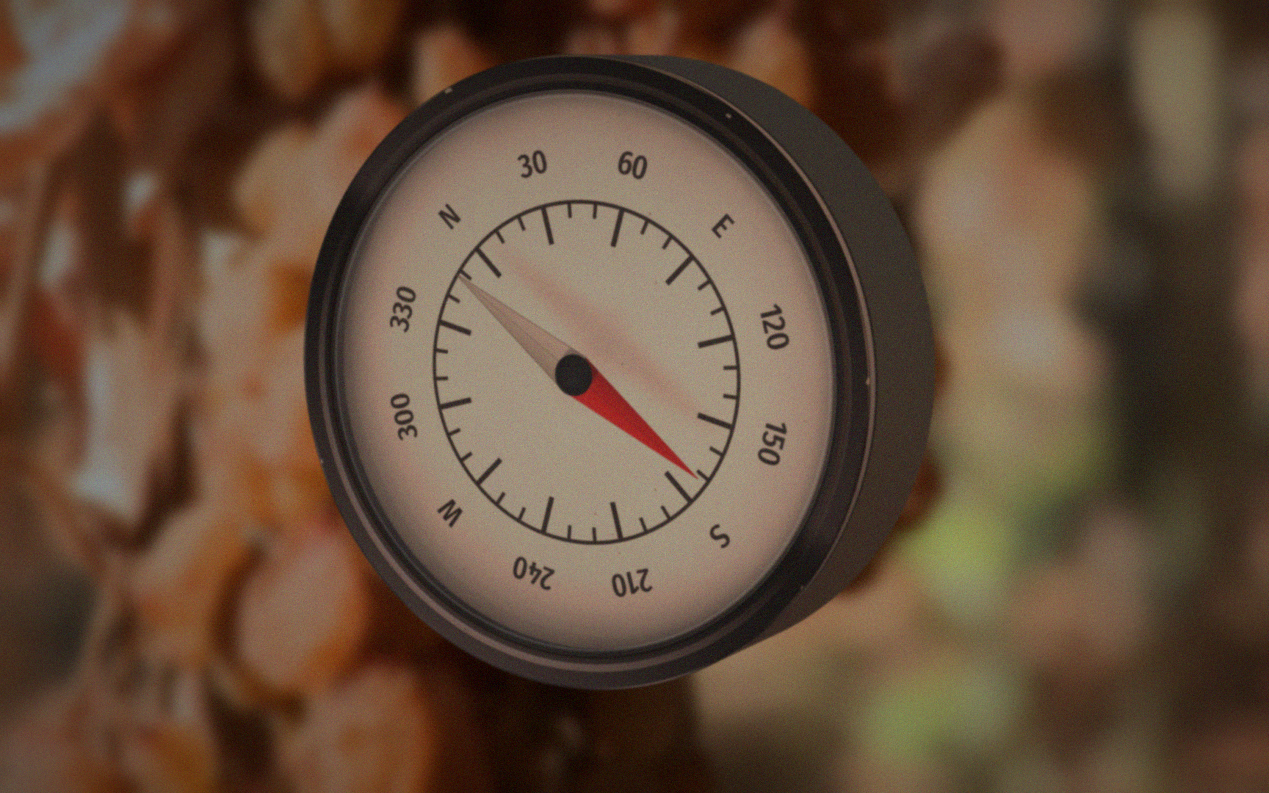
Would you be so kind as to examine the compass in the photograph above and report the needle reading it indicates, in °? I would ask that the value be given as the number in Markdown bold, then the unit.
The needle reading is **170** °
